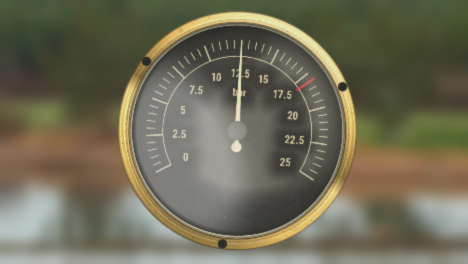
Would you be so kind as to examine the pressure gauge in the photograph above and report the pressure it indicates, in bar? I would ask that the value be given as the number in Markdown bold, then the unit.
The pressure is **12.5** bar
